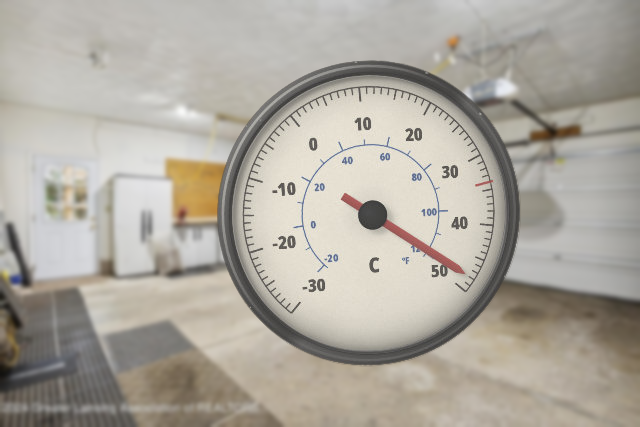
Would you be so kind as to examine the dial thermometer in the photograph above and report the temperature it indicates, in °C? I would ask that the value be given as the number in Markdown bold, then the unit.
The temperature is **48** °C
